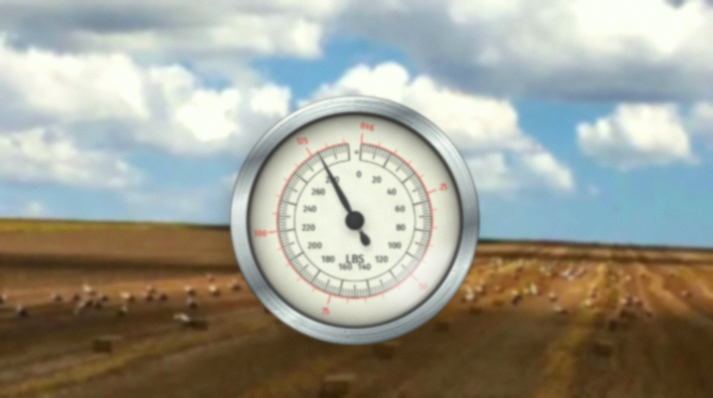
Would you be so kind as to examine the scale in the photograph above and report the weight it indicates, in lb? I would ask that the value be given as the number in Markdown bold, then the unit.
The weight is **280** lb
